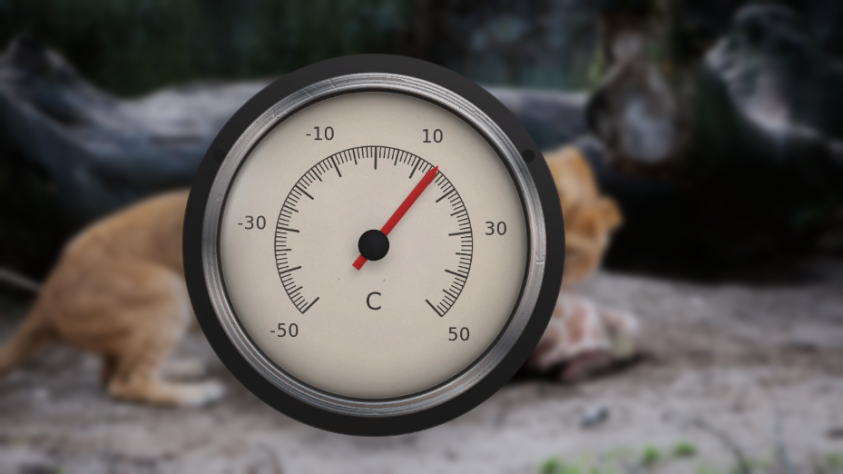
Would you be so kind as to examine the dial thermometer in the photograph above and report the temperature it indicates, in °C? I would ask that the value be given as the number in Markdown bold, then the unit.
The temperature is **14** °C
